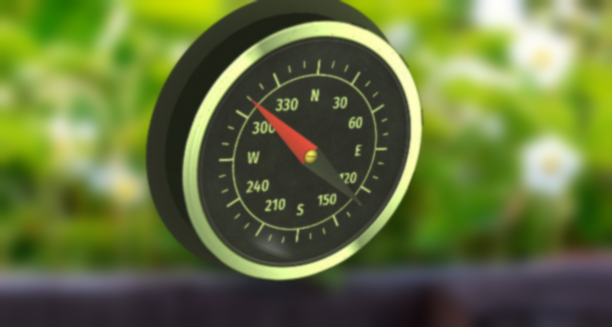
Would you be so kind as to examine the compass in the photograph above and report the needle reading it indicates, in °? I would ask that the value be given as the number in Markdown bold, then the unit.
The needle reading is **310** °
